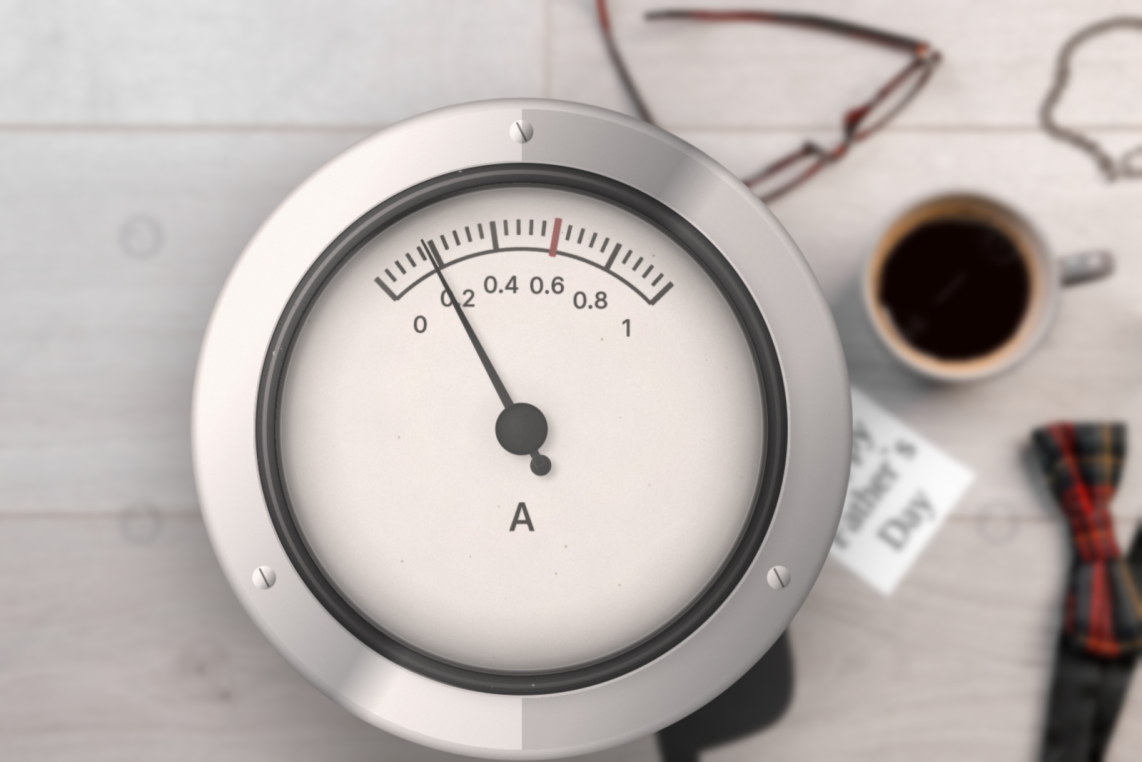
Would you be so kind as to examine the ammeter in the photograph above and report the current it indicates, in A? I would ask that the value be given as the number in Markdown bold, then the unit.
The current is **0.18** A
